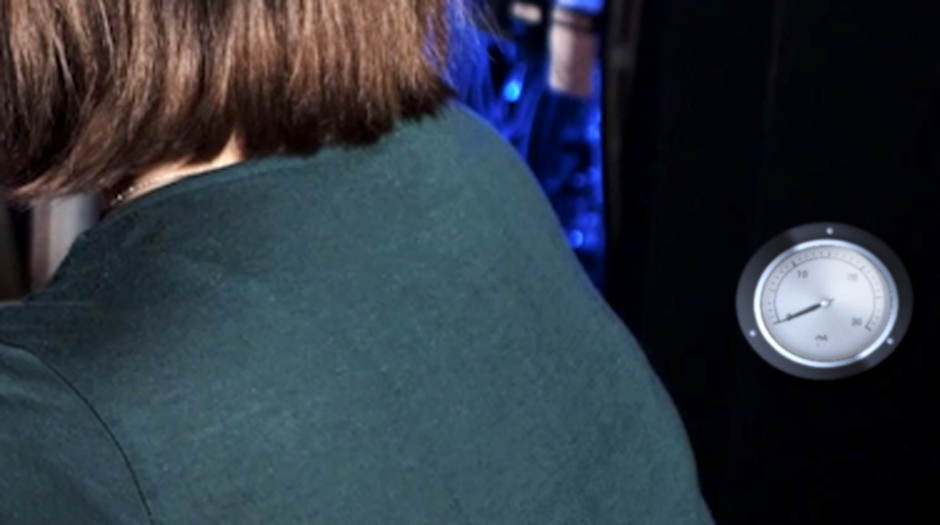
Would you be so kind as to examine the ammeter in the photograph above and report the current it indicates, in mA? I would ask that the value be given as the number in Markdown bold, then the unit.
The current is **0** mA
